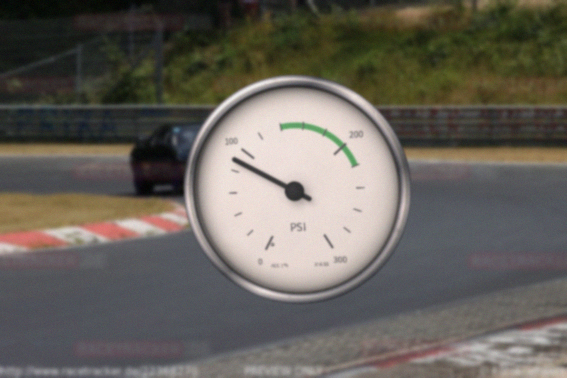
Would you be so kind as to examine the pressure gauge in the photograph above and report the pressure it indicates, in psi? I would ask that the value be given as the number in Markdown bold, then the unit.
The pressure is **90** psi
